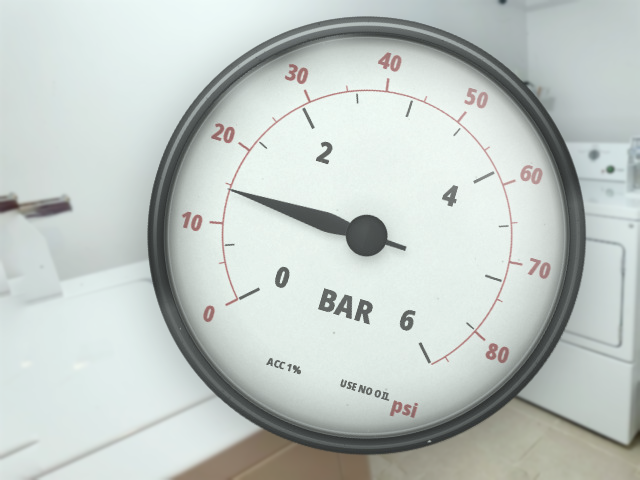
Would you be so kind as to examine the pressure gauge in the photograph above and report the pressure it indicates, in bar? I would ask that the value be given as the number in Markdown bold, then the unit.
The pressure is **1** bar
